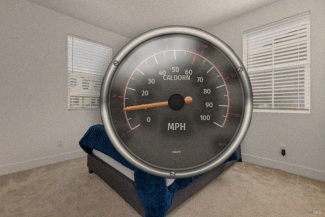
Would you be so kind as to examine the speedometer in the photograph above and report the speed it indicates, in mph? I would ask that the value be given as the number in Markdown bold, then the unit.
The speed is **10** mph
